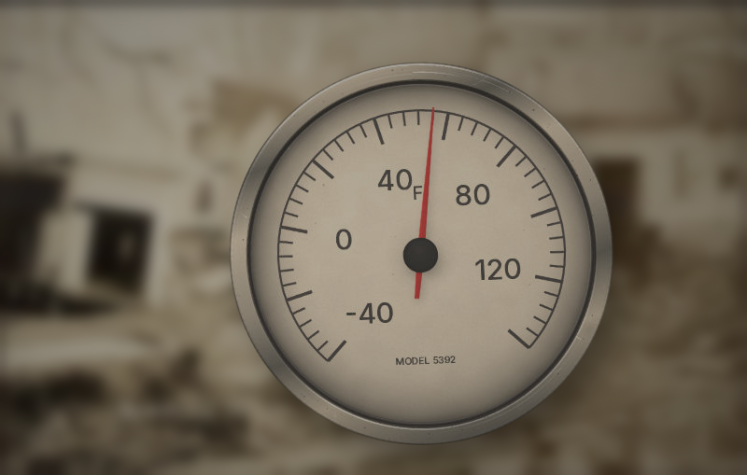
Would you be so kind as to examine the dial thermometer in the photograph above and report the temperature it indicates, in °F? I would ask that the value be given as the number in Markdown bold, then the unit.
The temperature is **56** °F
